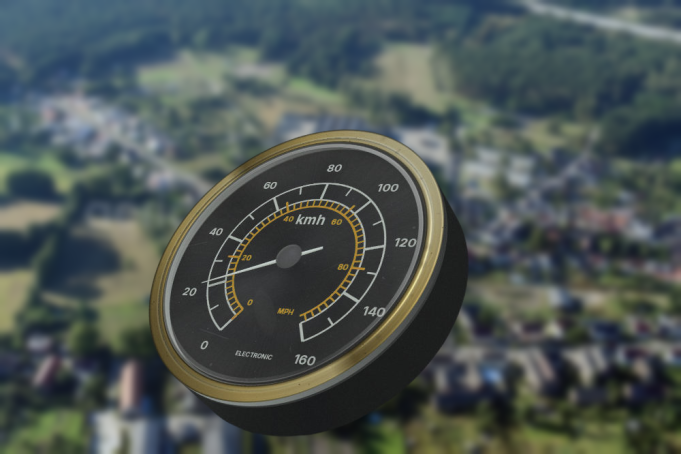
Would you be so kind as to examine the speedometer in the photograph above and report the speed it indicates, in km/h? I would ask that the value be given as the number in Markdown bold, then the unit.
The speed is **20** km/h
